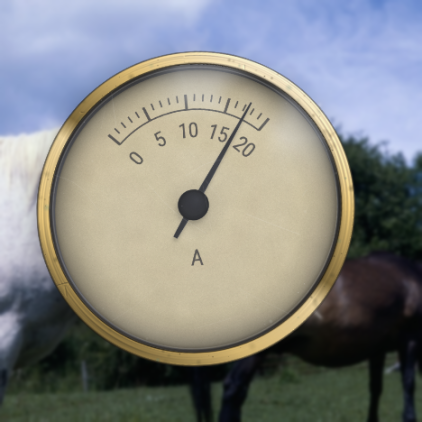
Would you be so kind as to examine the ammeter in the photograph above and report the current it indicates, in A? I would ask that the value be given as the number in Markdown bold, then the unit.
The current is **17.5** A
